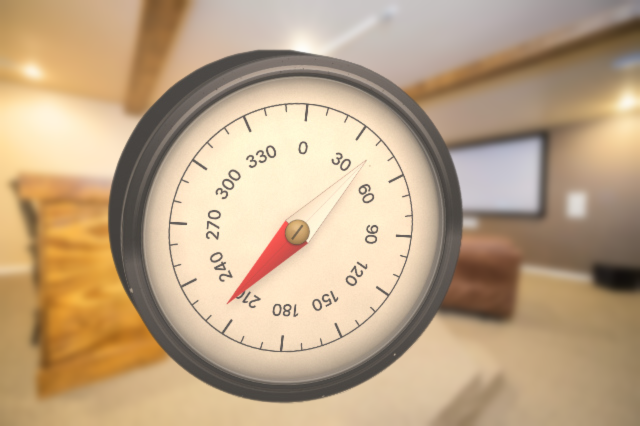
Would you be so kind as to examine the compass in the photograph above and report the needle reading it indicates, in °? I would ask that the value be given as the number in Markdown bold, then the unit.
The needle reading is **220** °
